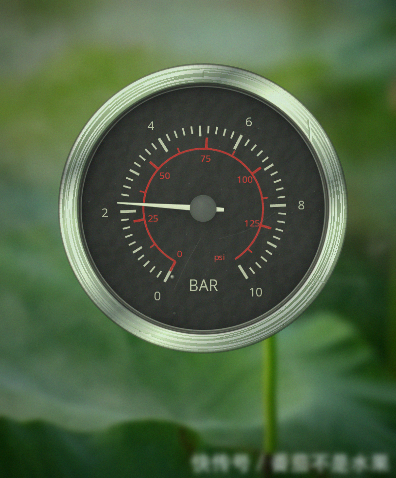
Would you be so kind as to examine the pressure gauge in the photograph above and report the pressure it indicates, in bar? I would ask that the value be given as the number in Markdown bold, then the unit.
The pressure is **2.2** bar
